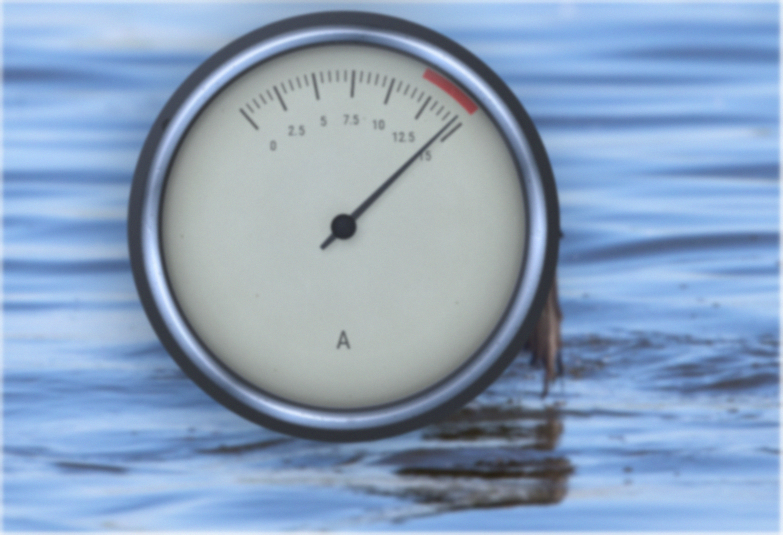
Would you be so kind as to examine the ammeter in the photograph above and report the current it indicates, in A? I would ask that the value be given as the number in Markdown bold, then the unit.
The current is **14.5** A
